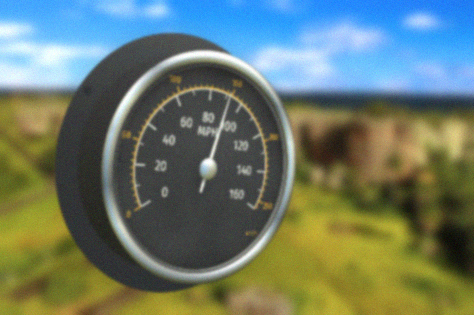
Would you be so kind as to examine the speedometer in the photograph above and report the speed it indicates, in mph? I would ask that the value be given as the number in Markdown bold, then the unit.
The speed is **90** mph
